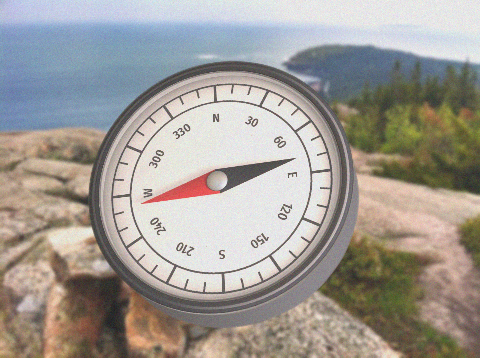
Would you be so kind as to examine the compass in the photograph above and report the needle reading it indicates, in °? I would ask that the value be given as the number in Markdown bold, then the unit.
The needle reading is **260** °
